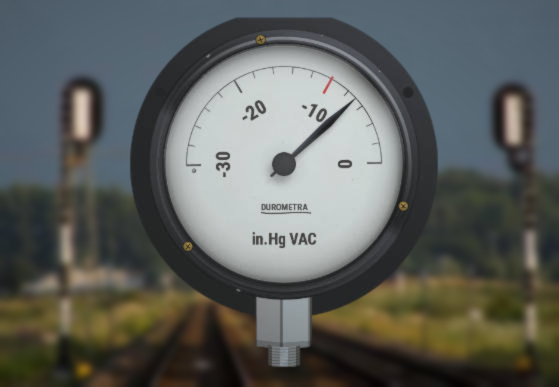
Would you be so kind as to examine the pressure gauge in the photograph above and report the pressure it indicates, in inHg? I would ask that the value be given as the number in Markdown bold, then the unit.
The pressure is **-7** inHg
